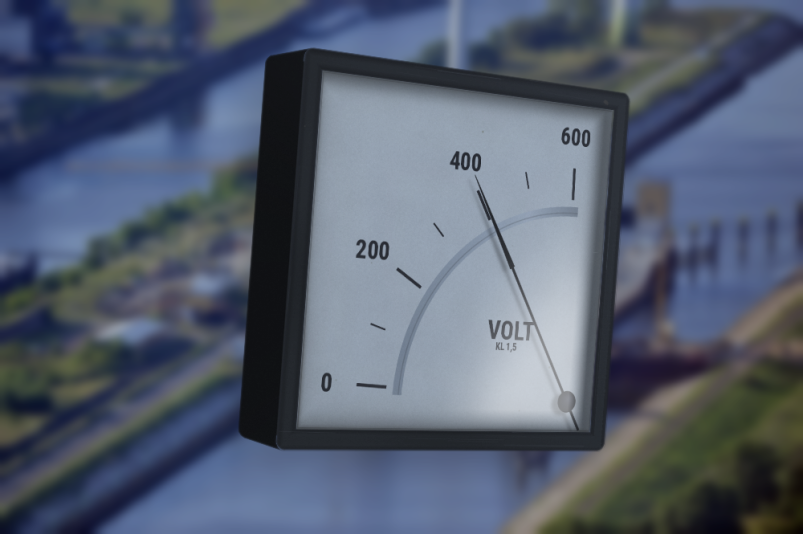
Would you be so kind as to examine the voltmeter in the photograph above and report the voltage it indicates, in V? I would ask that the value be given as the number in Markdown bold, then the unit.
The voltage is **400** V
